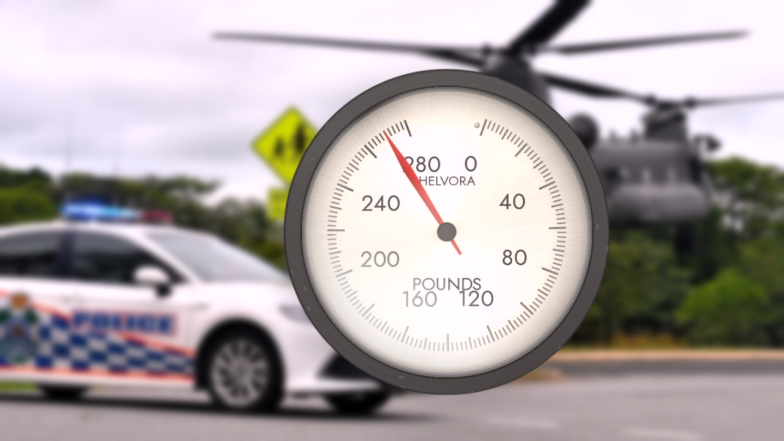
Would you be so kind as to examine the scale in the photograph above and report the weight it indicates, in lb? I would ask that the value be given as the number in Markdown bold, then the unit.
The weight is **270** lb
